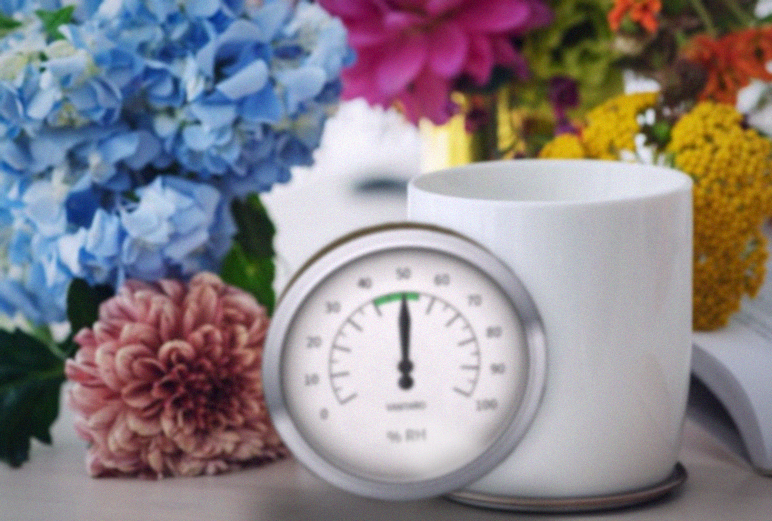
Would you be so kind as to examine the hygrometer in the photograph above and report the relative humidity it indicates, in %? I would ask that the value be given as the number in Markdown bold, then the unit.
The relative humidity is **50** %
